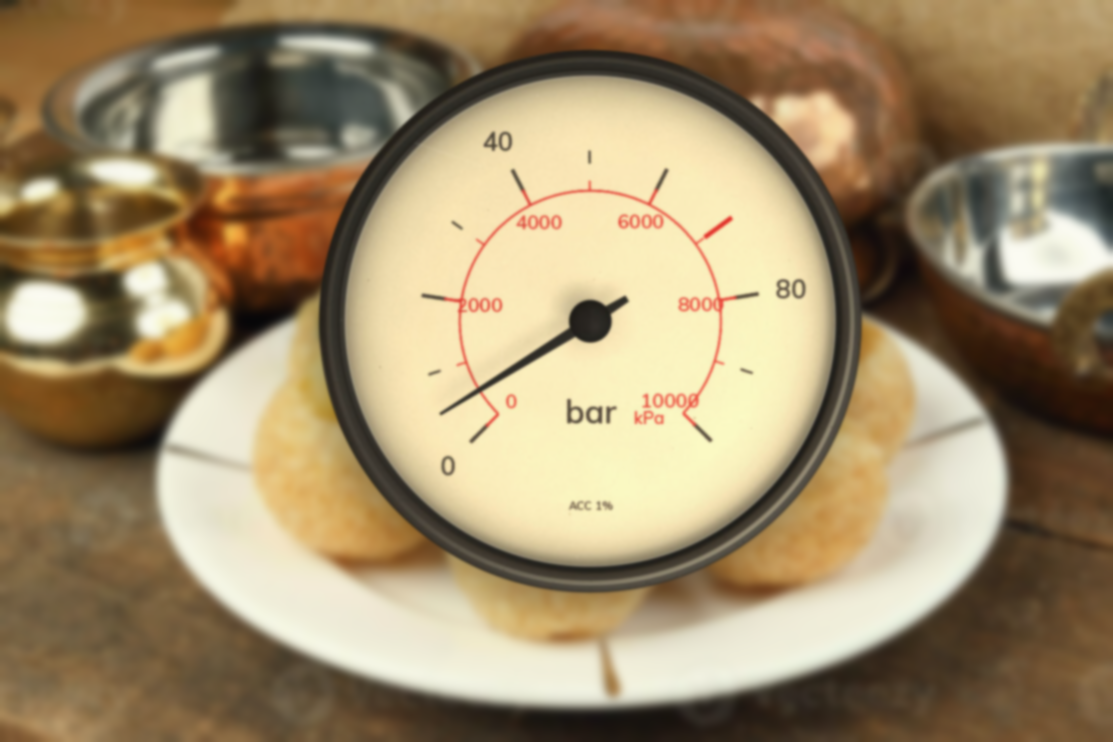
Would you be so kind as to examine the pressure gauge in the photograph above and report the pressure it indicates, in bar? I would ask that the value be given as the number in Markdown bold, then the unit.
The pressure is **5** bar
